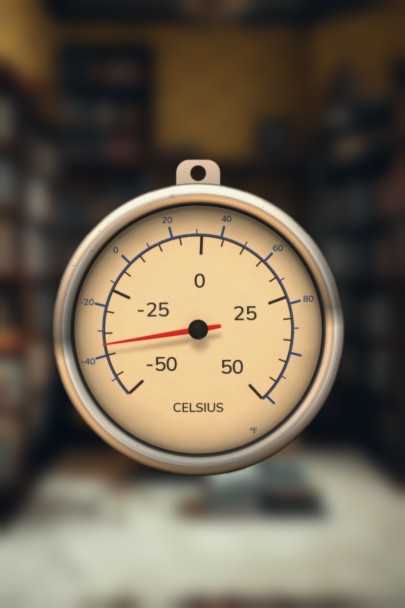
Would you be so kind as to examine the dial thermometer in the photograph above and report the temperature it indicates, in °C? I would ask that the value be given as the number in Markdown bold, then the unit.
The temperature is **-37.5** °C
